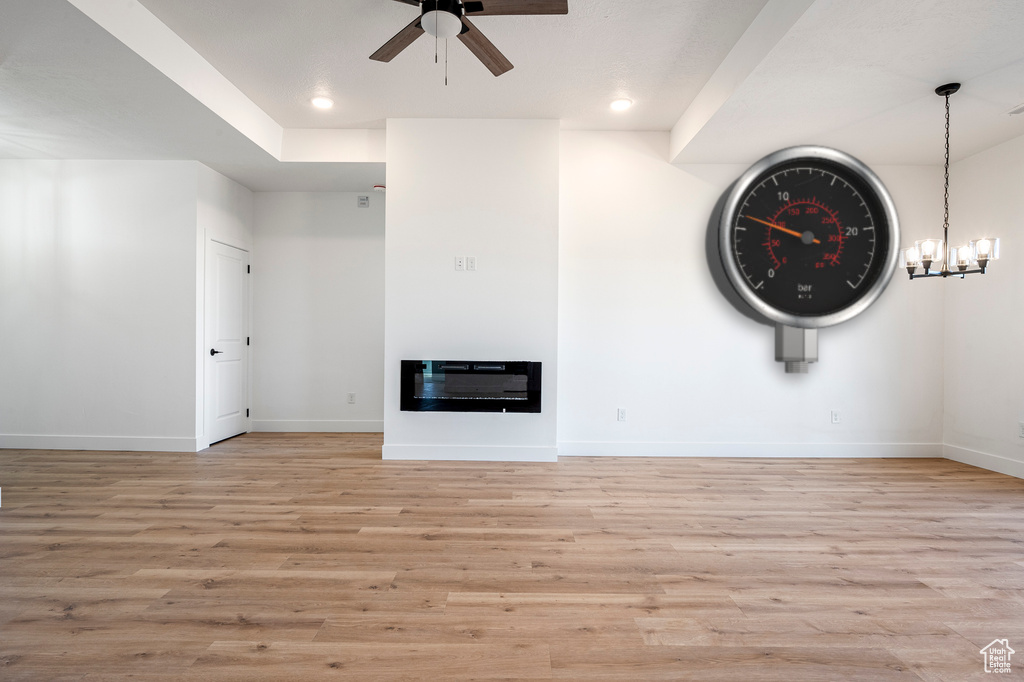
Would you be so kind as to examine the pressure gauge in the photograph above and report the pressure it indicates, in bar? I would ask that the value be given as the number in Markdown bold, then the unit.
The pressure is **6** bar
